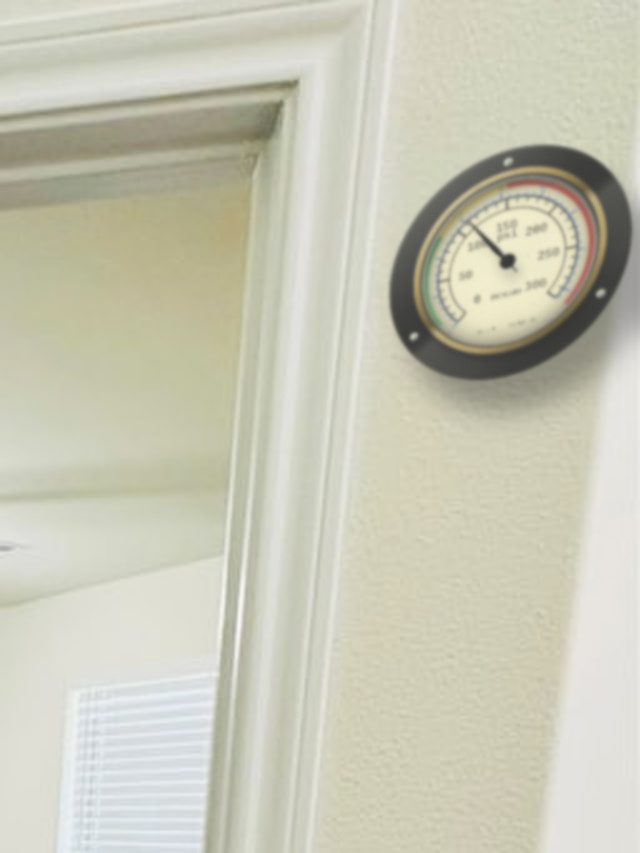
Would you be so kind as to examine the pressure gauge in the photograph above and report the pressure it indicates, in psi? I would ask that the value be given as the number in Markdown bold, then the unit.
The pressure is **110** psi
